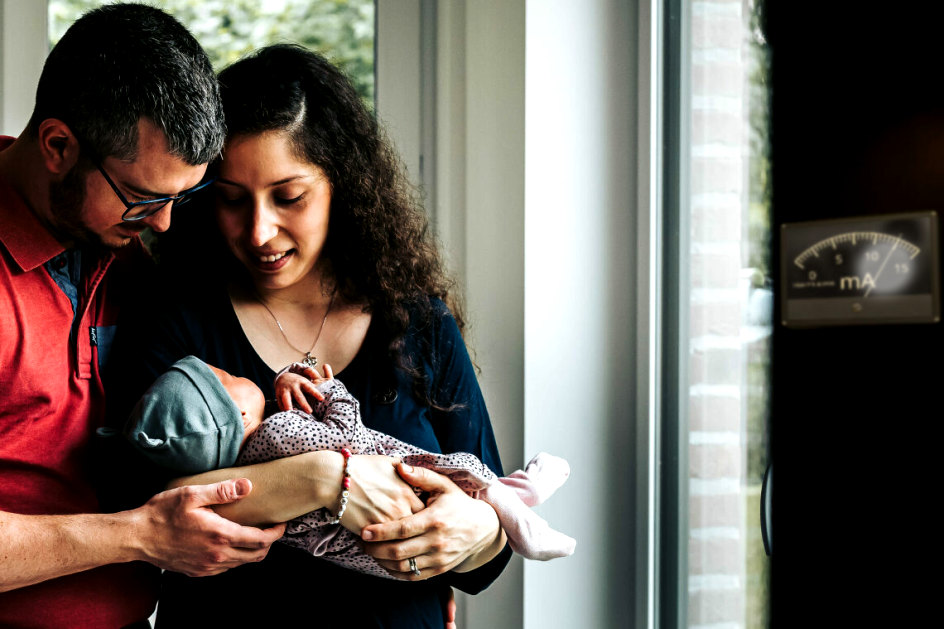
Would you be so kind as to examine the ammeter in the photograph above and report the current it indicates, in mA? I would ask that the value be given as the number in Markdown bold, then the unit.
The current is **12.5** mA
